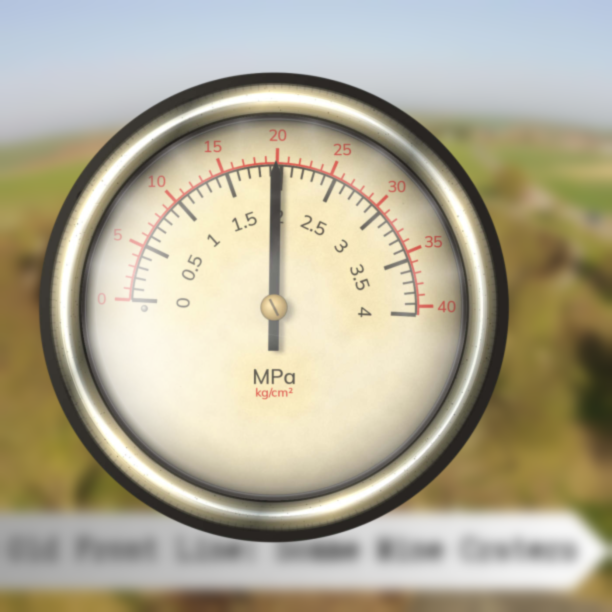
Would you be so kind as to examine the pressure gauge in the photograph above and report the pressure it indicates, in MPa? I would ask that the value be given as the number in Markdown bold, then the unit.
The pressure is **1.95** MPa
